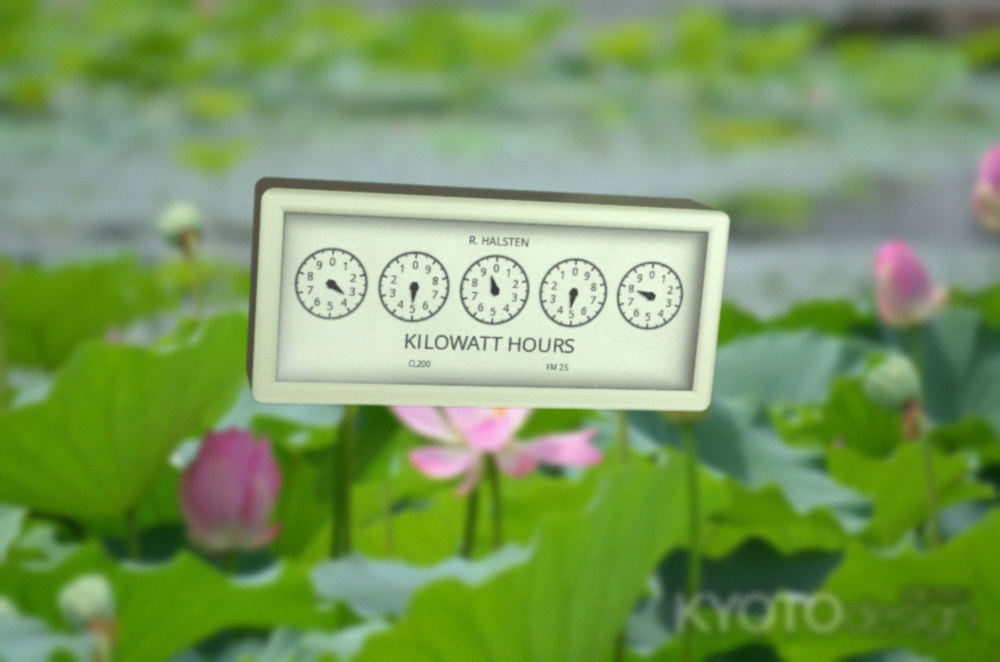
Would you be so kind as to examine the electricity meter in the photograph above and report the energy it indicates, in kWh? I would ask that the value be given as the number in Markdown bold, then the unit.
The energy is **34948** kWh
